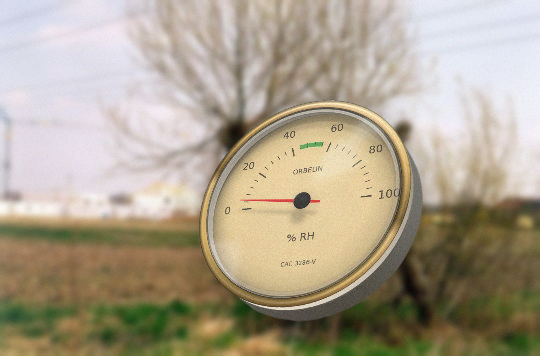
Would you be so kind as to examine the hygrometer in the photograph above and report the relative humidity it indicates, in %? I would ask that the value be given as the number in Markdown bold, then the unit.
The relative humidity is **4** %
